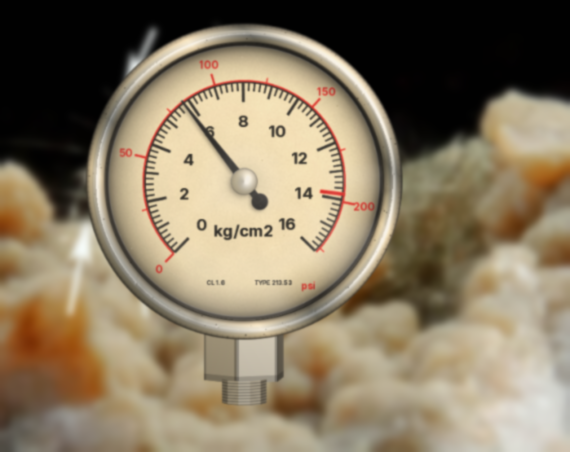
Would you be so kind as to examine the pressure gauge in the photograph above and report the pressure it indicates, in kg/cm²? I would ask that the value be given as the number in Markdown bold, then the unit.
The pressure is **5.8** kg/cm²
